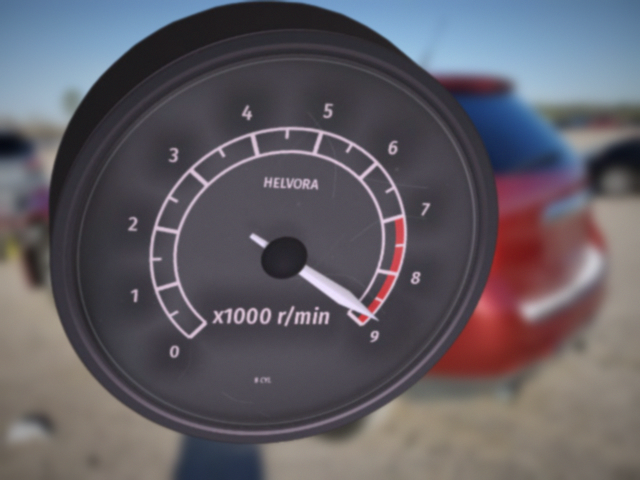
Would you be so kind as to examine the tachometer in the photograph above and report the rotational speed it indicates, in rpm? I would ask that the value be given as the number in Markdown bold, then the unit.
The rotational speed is **8750** rpm
